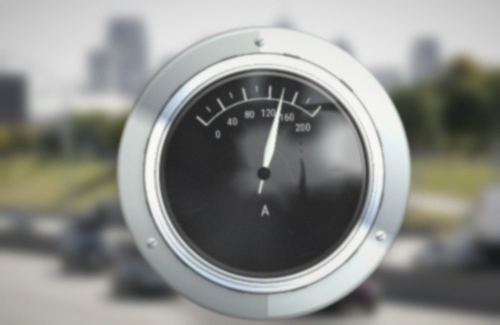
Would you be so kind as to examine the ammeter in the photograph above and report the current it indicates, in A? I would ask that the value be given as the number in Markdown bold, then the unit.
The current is **140** A
